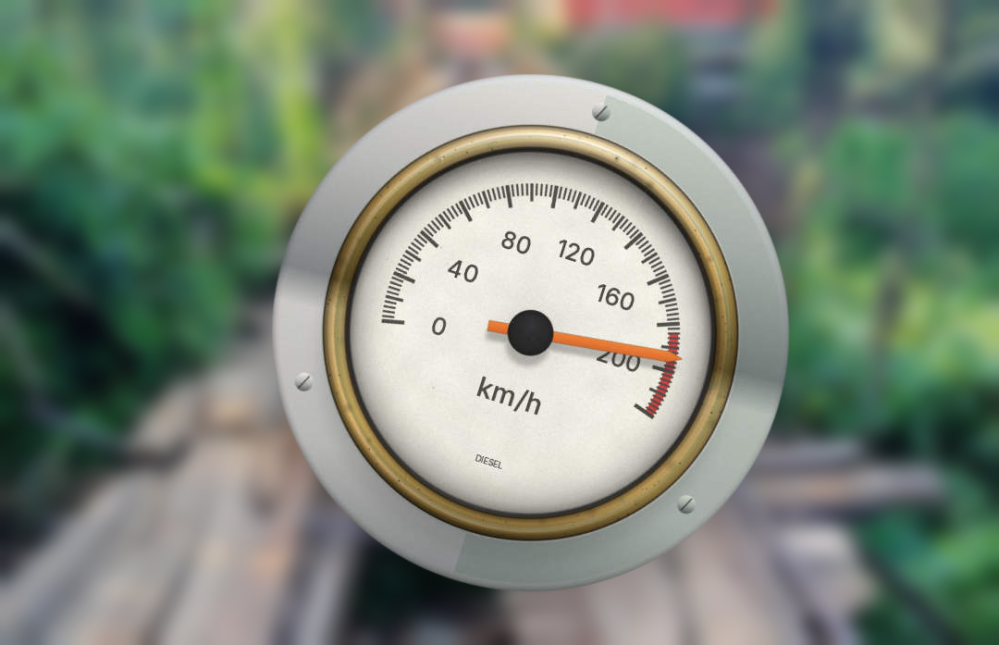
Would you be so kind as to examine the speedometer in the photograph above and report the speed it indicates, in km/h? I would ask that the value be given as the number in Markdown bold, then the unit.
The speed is **194** km/h
